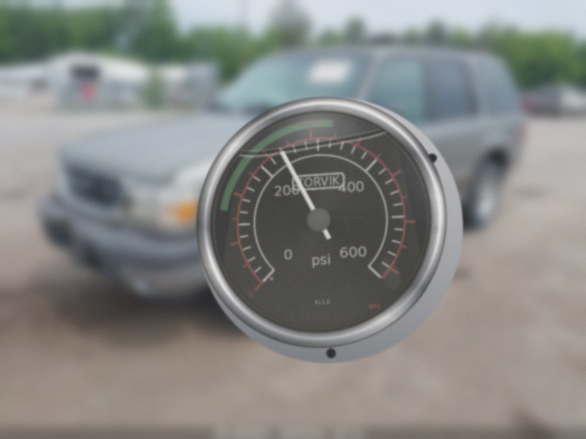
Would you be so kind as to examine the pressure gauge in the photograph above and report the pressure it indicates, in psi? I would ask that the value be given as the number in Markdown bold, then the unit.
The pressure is **240** psi
